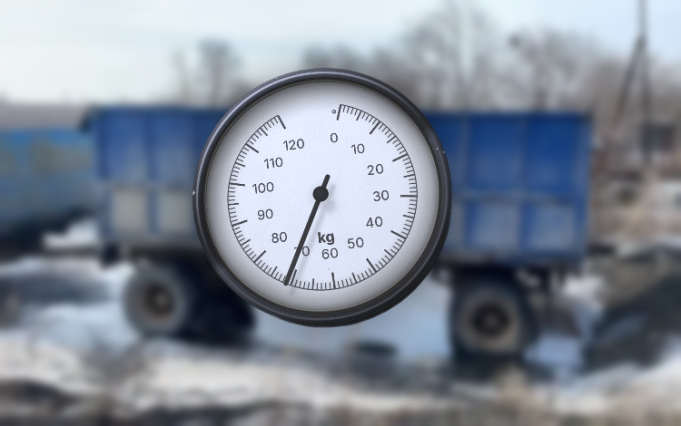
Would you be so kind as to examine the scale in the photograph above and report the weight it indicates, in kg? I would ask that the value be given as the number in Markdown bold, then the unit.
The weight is **71** kg
